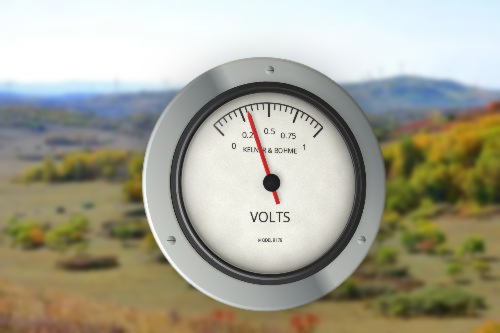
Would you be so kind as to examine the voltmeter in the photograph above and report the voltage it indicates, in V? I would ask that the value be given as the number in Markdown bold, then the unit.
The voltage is **0.3** V
